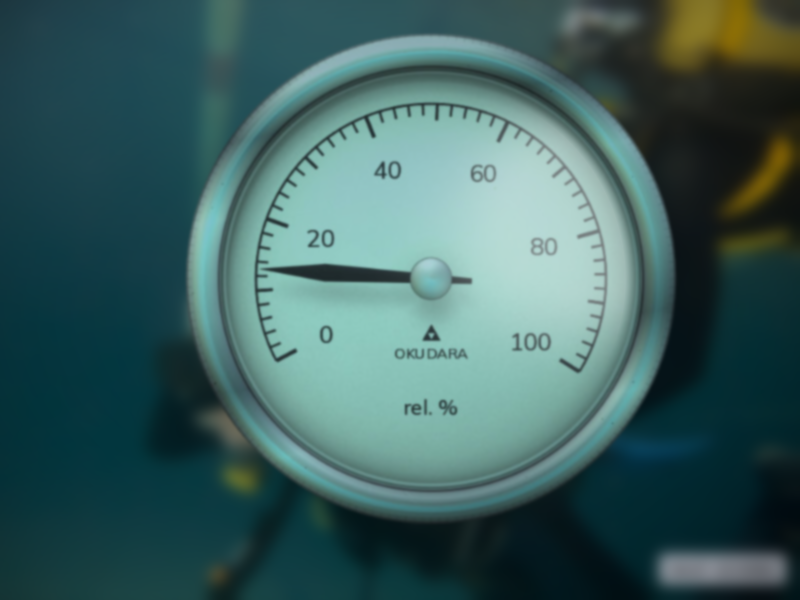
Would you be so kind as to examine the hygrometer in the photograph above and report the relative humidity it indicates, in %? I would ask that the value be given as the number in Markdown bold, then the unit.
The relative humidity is **13** %
